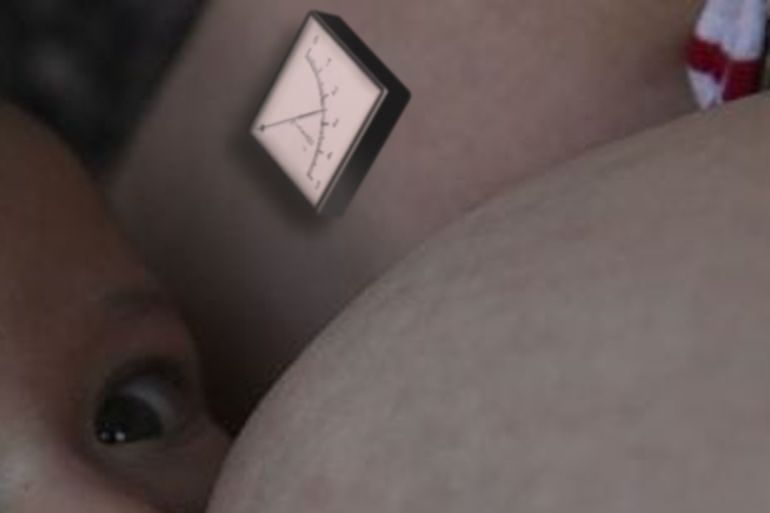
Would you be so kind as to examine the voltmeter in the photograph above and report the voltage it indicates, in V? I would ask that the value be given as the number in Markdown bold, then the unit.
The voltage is **2.5** V
